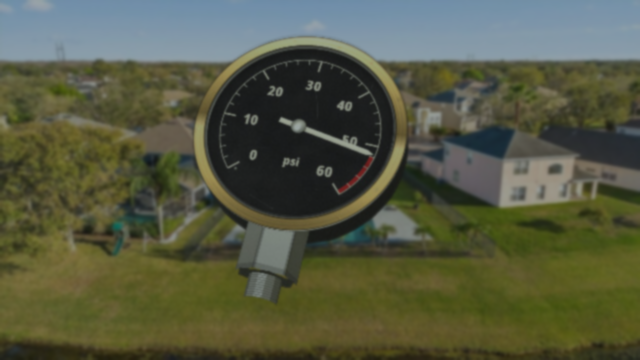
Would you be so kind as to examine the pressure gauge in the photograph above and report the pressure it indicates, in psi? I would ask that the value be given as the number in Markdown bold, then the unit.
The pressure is **52** psi
